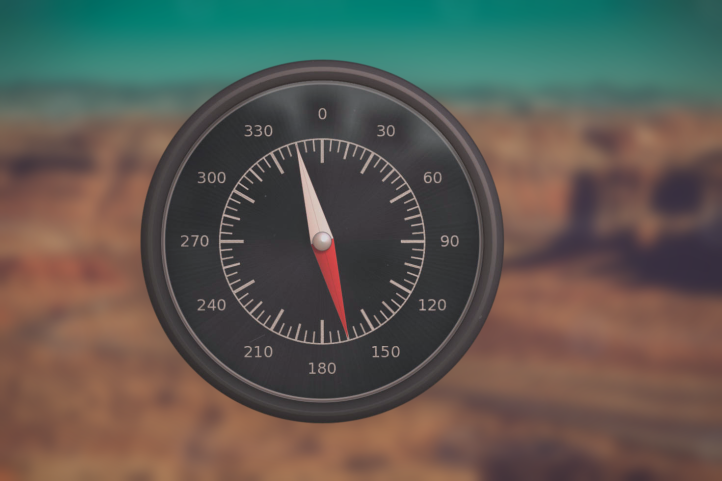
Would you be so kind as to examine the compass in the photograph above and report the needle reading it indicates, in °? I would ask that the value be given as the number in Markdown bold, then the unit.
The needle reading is **165** °
